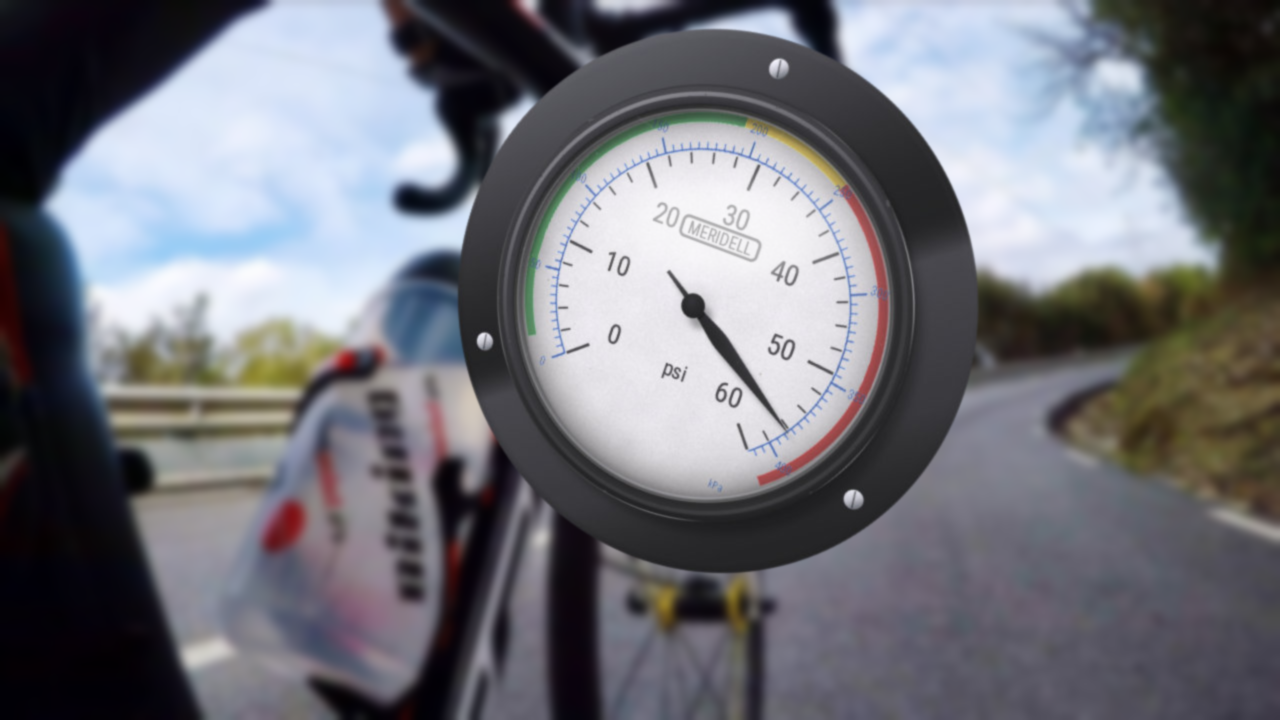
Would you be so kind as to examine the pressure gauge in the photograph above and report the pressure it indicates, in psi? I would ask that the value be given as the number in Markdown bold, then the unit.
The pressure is **56** psi
